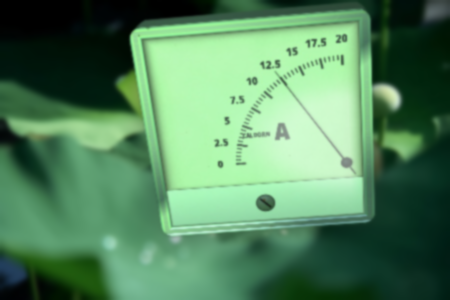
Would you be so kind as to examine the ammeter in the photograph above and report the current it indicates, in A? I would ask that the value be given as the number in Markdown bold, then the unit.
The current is **12.5** A
